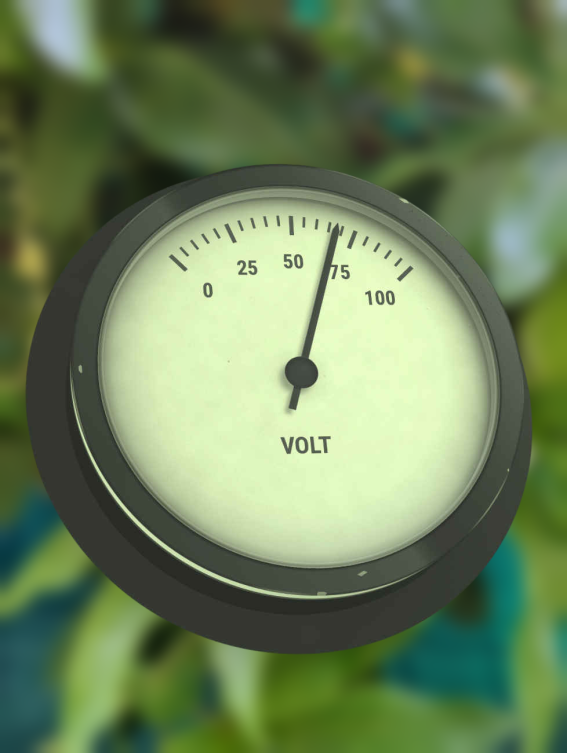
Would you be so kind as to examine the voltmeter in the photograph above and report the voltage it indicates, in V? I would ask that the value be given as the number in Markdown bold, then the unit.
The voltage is **67.5** V
